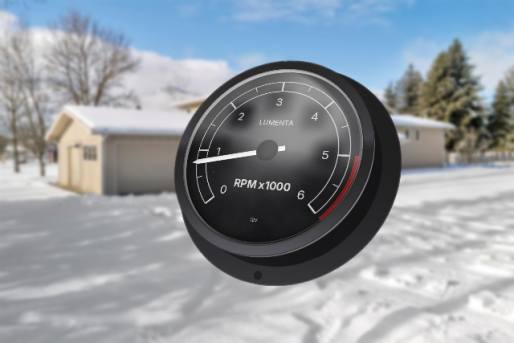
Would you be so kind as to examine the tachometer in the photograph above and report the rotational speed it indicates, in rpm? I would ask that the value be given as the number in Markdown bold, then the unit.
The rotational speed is **750** rpm
